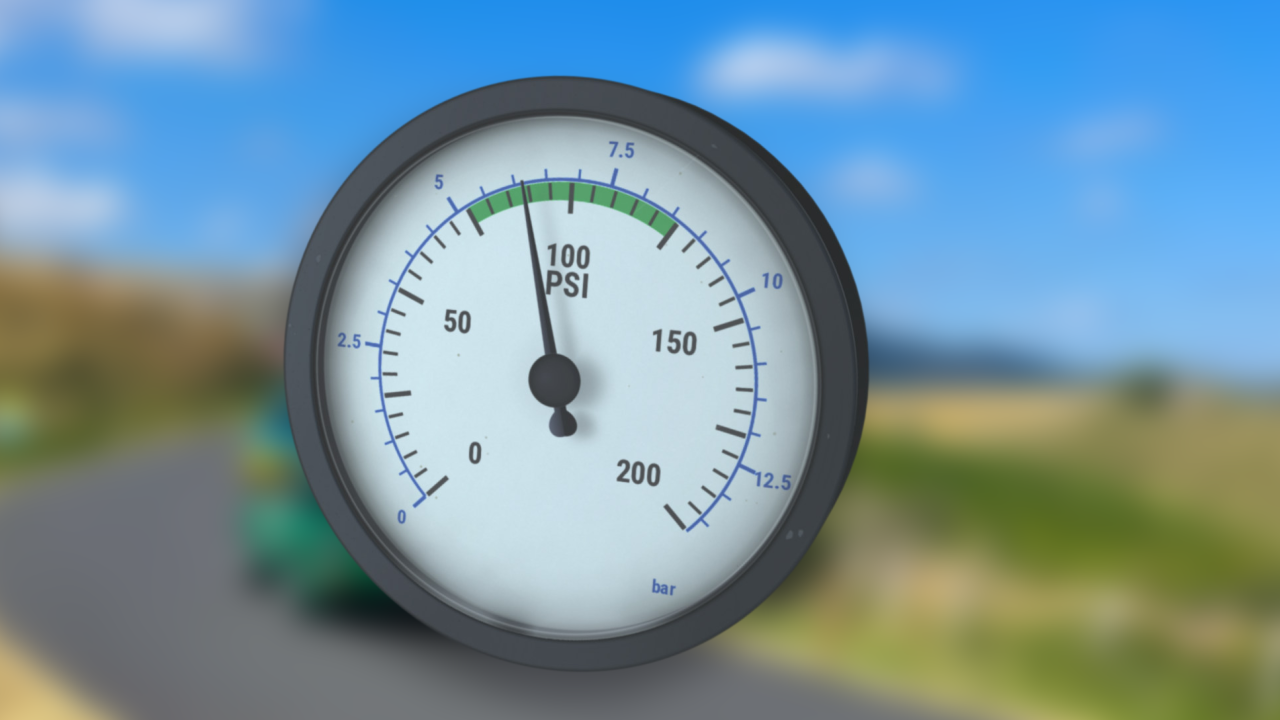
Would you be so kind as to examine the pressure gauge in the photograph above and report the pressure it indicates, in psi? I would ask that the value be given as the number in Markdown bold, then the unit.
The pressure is **90** psi
